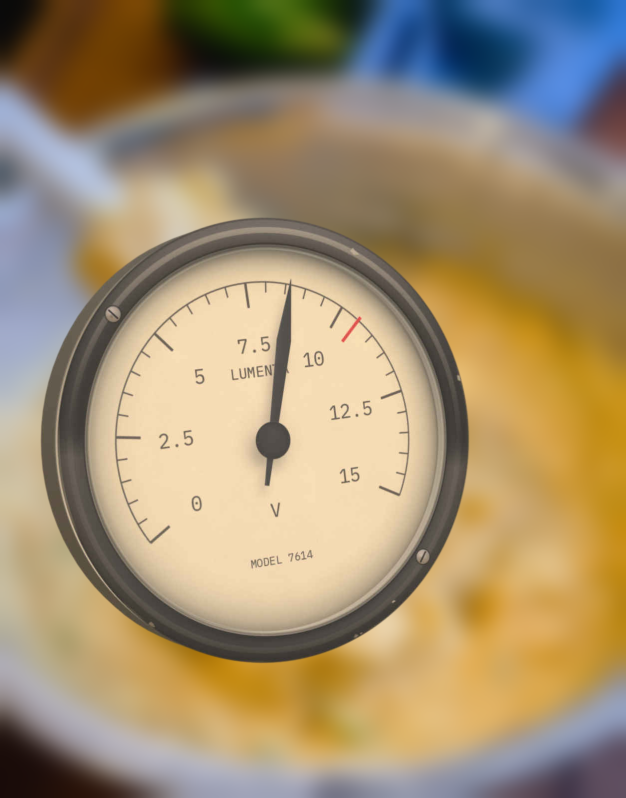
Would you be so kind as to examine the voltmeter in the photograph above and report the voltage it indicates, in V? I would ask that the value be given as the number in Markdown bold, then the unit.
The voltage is **8.5** V
